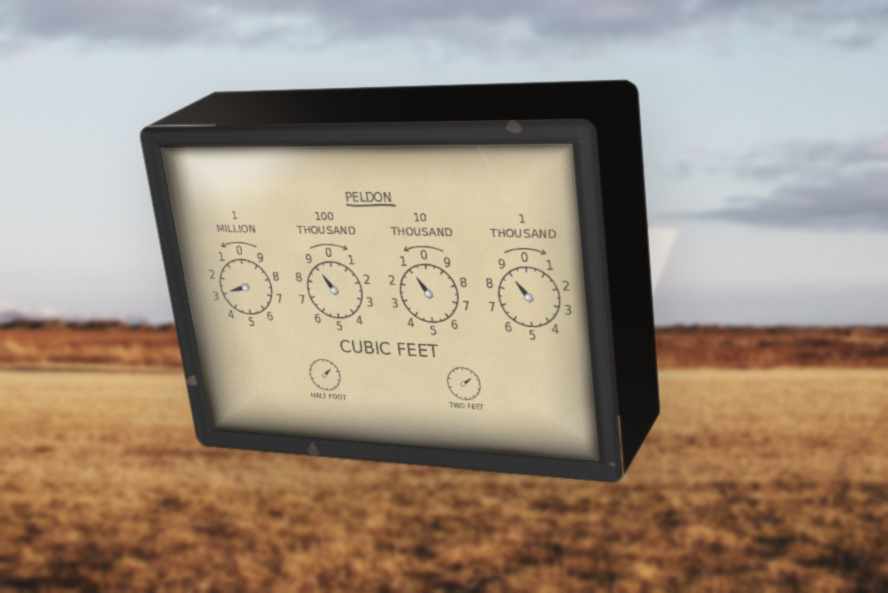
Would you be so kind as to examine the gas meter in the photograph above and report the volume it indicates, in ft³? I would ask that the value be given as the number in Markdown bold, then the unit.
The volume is **290900** ft³
